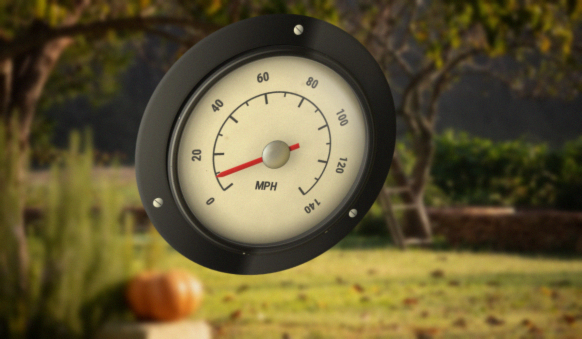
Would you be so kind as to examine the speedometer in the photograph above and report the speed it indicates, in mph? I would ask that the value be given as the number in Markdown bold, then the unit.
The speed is **10** mph
